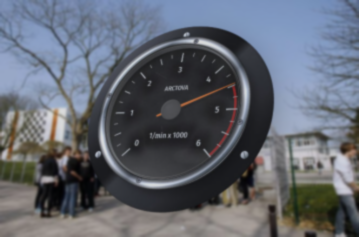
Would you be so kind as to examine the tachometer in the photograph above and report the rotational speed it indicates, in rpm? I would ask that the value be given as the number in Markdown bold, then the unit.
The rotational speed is **4500** rpm
